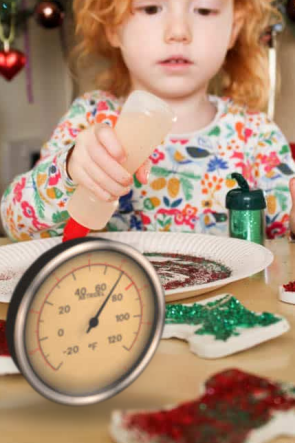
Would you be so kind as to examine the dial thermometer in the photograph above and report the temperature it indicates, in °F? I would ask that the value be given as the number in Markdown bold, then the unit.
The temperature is **70** °F
